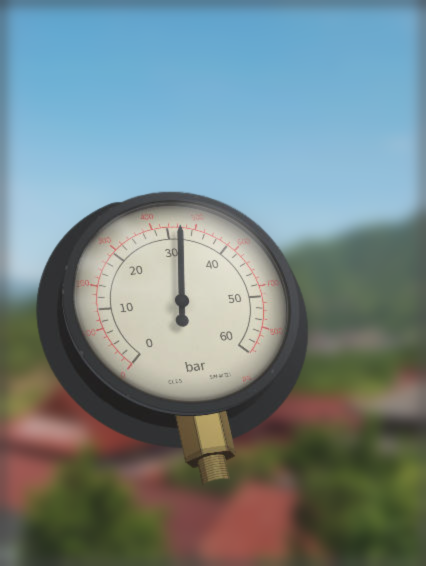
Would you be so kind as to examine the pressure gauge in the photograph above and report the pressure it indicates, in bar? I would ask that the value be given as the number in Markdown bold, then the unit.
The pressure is **32** bar
